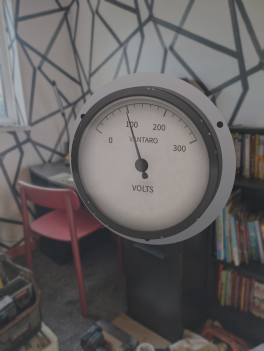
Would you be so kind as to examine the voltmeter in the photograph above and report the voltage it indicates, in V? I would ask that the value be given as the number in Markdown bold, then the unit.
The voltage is **100** V
